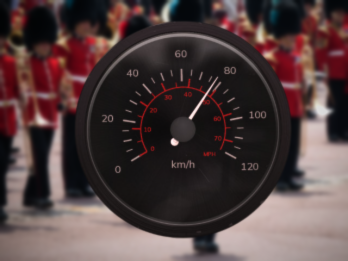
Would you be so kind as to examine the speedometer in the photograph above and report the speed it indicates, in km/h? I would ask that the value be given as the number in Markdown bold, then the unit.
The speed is **77.5** km/h
